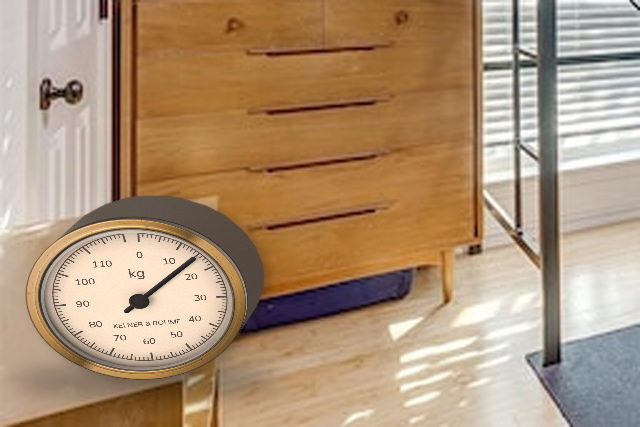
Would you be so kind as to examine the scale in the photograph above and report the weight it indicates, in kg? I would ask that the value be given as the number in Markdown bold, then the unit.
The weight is **15** kg
